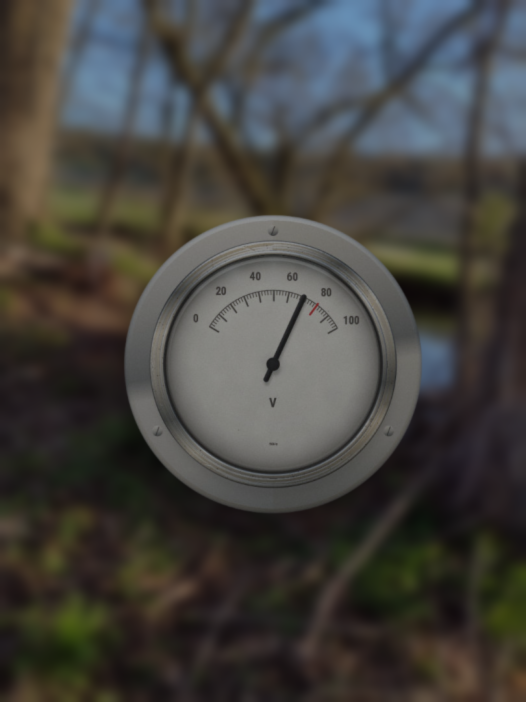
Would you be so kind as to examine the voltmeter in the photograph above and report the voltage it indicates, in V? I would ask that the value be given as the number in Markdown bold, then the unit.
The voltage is **70** V
